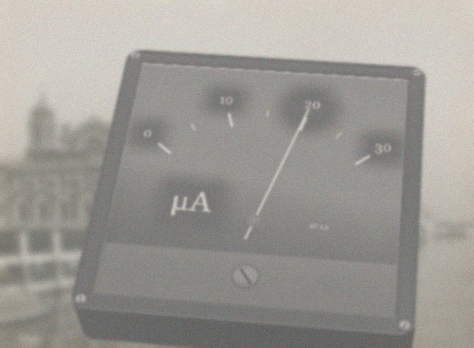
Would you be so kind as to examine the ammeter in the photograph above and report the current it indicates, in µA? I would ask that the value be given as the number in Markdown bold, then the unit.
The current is **20** µA
